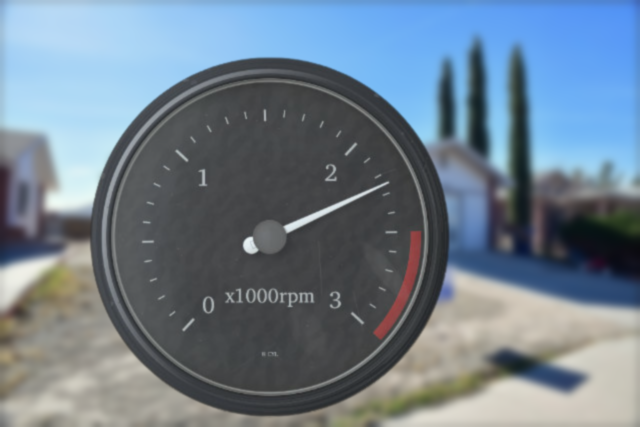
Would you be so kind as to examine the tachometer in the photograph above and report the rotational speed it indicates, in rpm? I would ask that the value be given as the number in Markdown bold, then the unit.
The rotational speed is **2250** rpm
